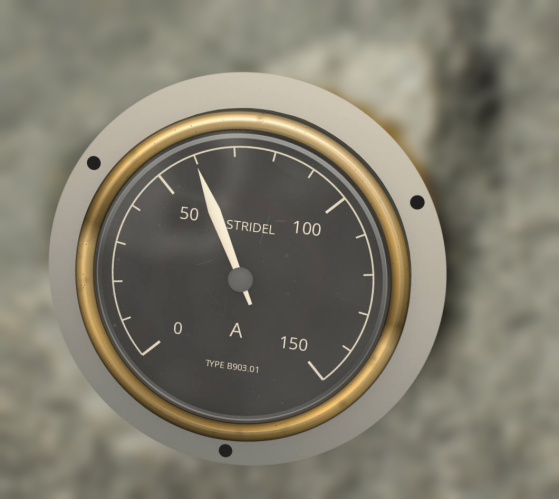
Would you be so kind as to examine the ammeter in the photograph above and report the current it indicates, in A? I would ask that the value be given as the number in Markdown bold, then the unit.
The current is **60** A
